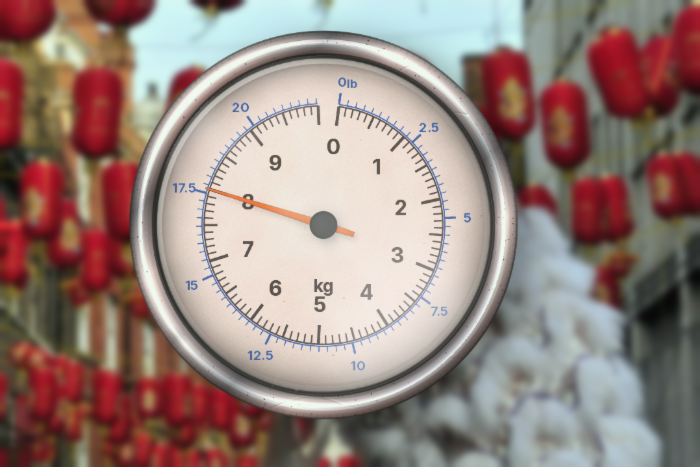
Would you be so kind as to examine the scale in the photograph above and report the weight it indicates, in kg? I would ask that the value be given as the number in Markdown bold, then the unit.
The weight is **8** kg
